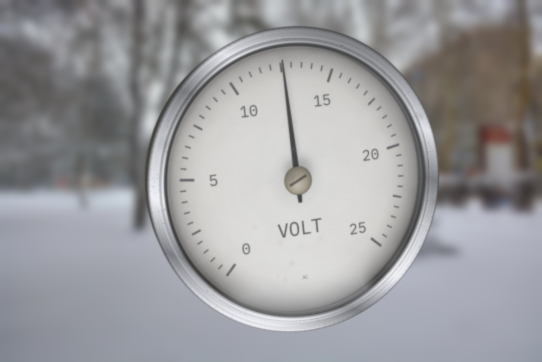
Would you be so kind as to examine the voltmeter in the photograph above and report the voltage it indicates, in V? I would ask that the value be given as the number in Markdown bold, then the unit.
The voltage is **12.5** V
